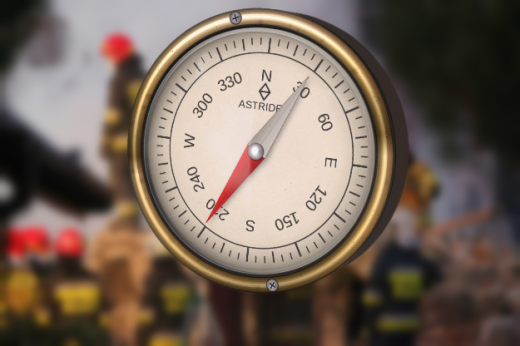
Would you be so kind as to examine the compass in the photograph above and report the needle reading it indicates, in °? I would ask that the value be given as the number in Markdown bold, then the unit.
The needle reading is **210** °
